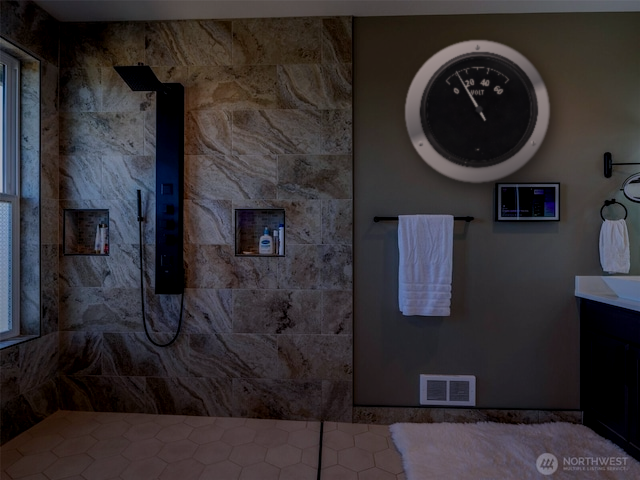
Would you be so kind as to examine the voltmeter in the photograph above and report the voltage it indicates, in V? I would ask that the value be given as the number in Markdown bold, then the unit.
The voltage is **10** V
